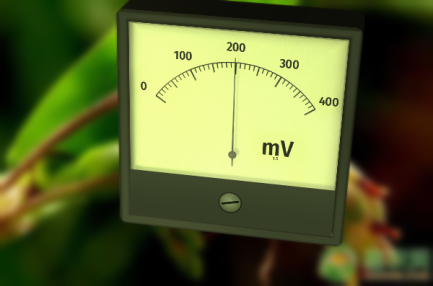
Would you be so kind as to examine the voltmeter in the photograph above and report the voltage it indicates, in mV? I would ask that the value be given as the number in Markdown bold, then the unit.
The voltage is **200** mV
